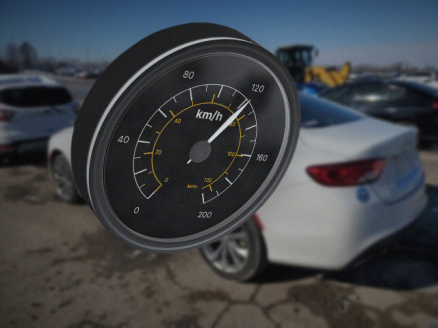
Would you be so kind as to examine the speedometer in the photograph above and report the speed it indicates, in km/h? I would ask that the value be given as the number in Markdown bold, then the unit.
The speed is **120** km/h
